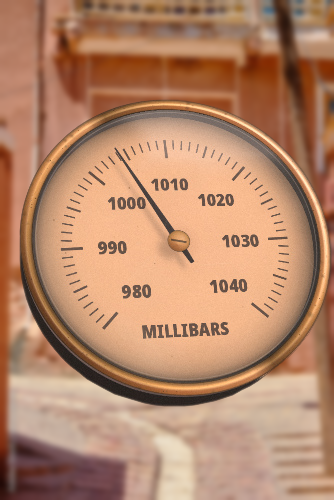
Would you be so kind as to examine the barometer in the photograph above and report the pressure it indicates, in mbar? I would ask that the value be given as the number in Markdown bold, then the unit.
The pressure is **1004** mbar
